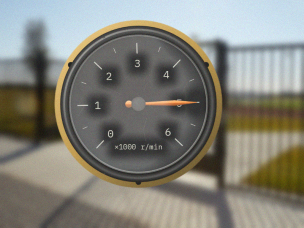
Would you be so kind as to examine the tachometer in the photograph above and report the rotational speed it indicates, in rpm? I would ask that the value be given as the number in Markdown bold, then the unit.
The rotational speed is **5000** rpm
